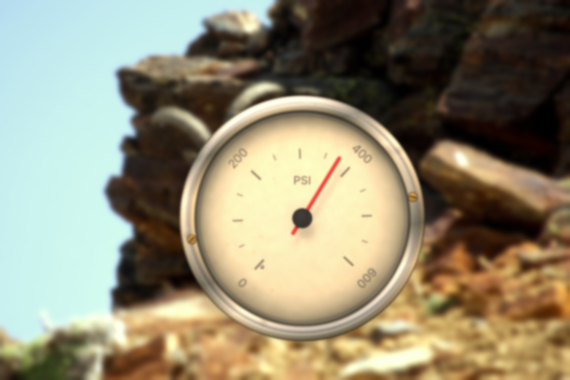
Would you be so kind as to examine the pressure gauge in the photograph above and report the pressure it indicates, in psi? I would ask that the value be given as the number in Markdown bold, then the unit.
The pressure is **375** psi
